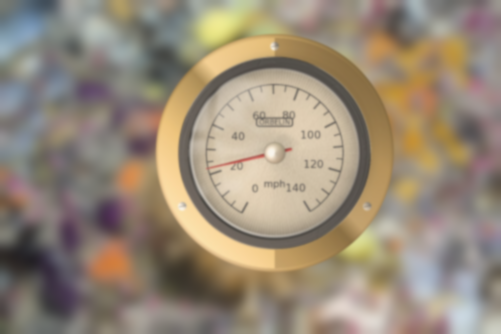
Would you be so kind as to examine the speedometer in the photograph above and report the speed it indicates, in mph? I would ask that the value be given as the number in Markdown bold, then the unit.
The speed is **22.5** mph
